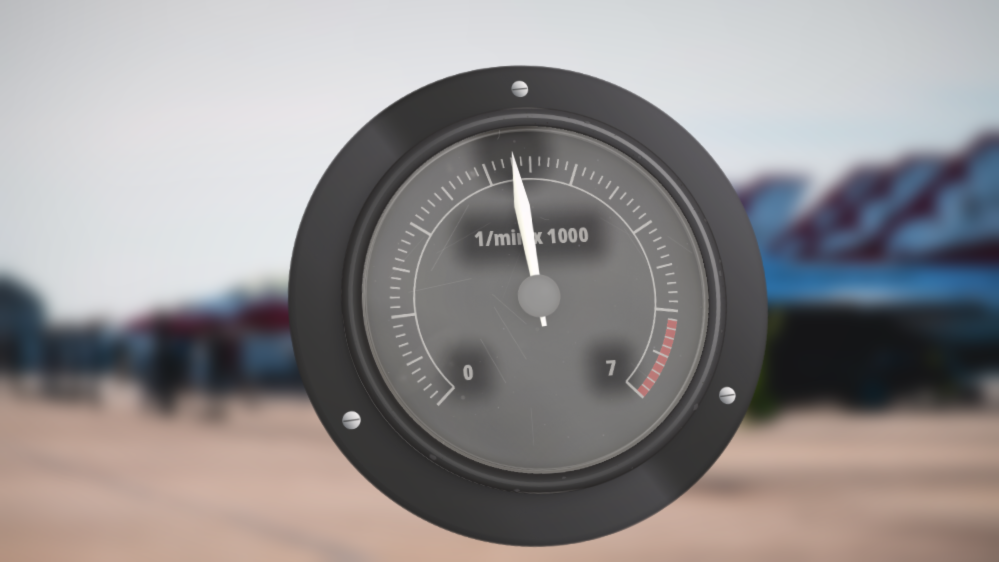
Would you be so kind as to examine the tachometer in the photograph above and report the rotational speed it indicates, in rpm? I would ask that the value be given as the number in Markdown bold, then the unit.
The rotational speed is **3300** rpm
